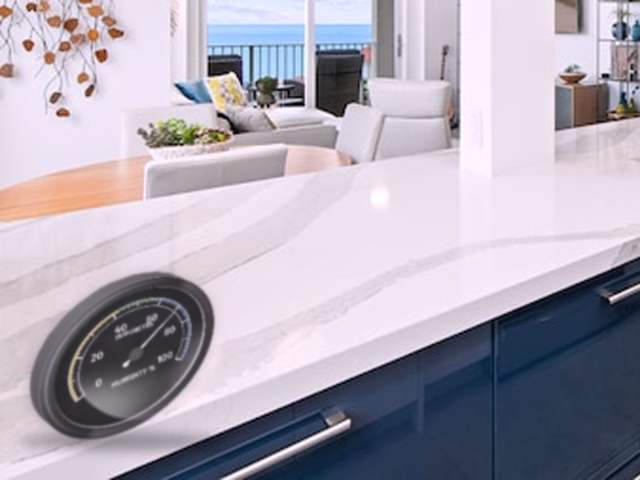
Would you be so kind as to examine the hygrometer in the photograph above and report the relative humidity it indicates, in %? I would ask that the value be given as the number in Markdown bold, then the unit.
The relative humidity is **70** %
